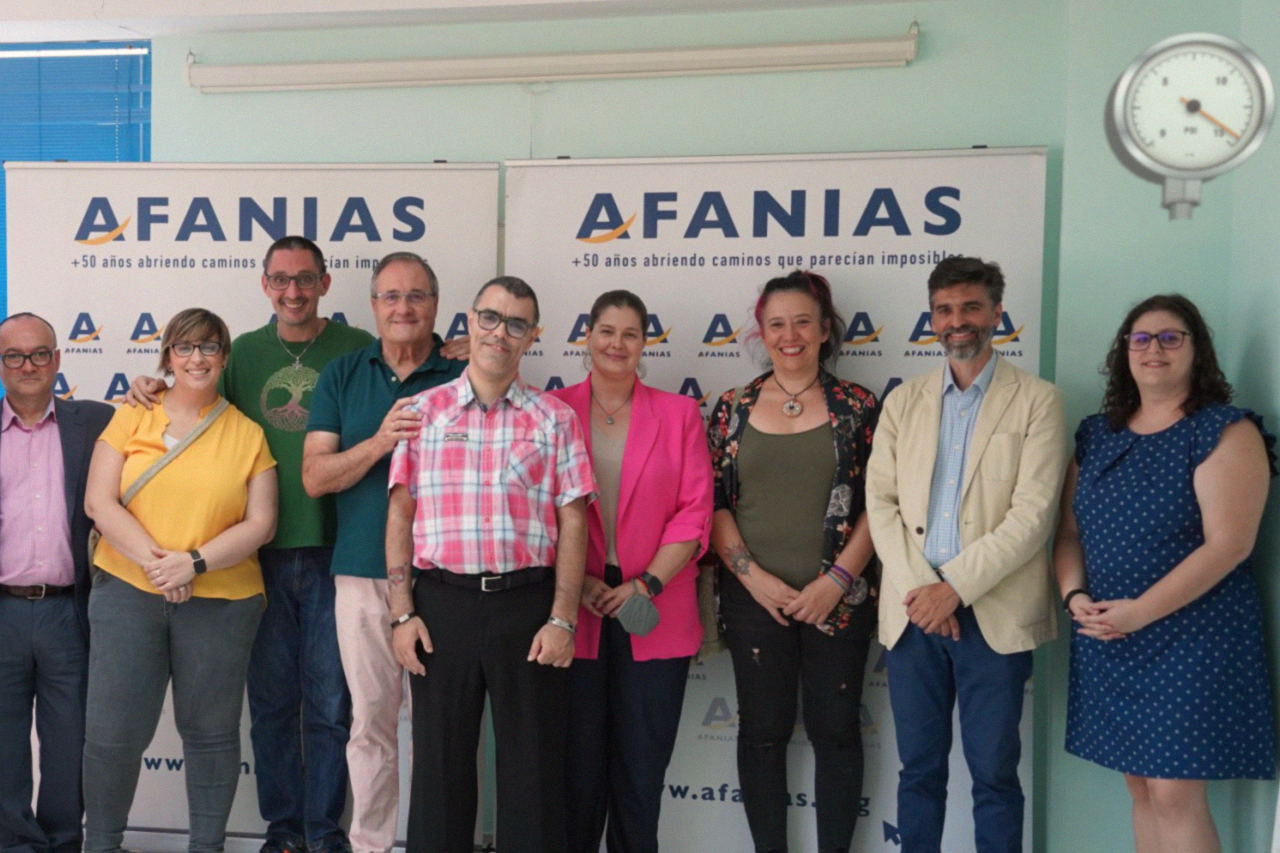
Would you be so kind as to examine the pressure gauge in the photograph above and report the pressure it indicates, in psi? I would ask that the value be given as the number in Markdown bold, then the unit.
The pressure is **14.5** psi
